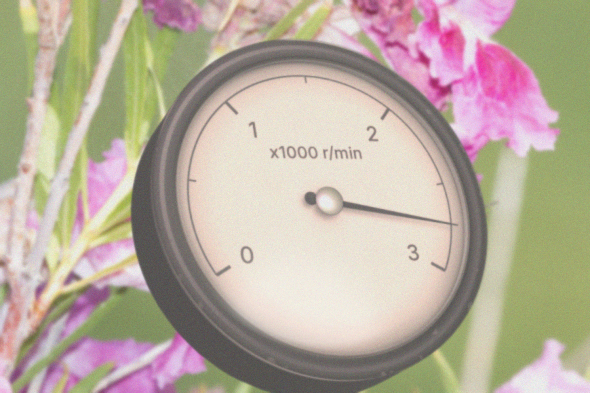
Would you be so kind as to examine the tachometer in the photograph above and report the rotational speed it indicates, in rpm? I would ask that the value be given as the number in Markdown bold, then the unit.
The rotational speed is **2750** rpm
